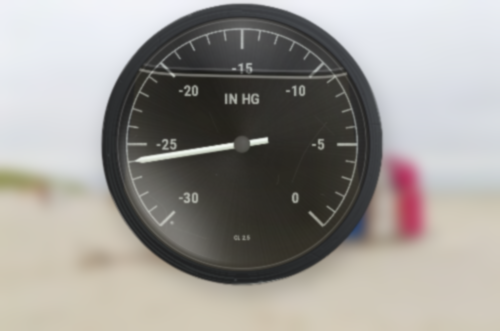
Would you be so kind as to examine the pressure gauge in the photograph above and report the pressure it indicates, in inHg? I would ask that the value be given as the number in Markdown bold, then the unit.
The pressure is **-26** inHg
